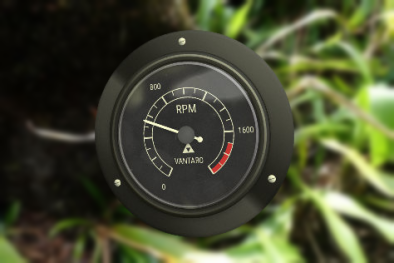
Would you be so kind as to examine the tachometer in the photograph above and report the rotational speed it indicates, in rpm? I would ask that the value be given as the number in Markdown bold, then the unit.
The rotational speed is **550** rpm
